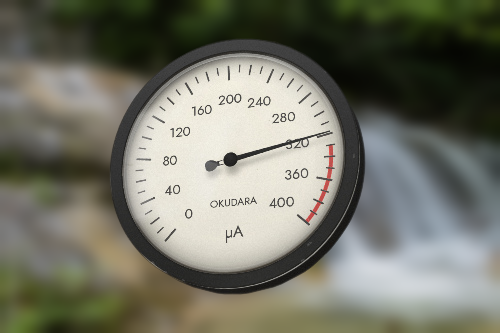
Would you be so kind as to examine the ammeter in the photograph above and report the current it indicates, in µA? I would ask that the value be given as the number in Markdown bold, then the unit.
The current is **320** µA
